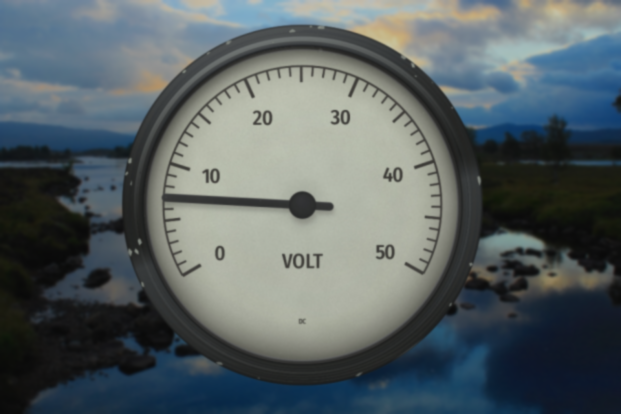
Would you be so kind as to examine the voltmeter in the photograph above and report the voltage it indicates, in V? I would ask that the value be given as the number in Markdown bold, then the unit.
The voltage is **7** V
